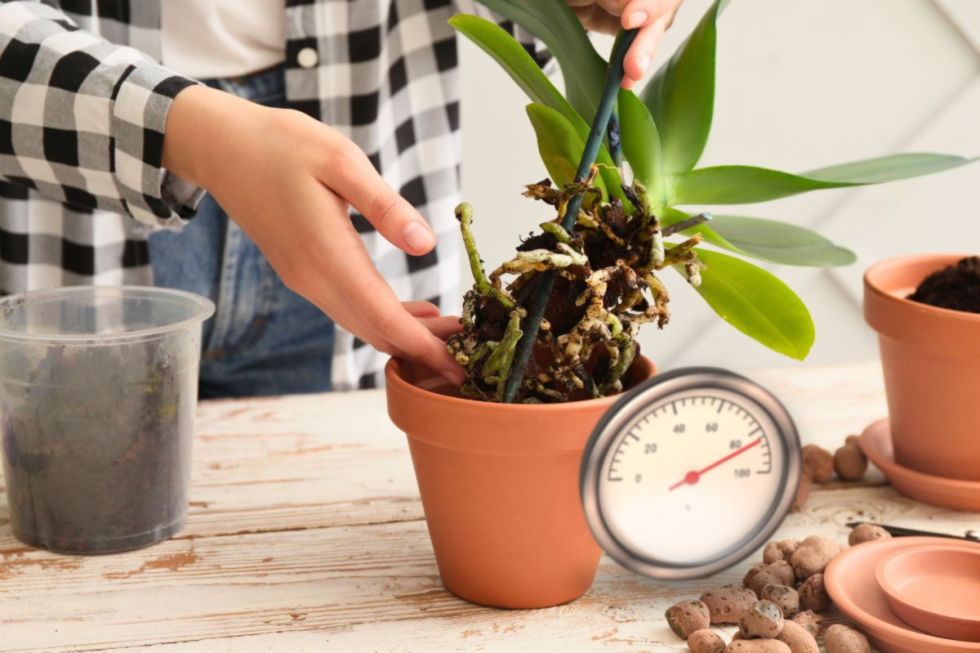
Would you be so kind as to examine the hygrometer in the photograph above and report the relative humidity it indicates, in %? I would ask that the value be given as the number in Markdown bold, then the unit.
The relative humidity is **84** %
